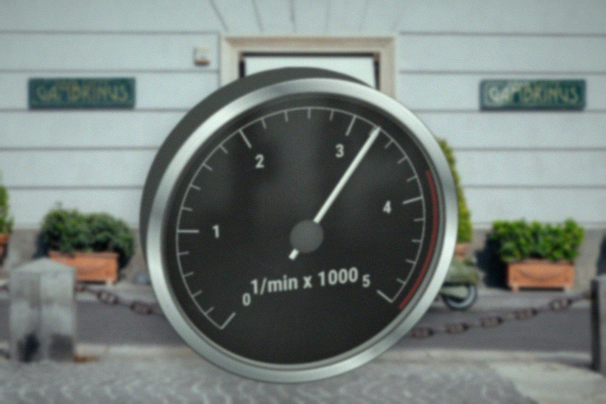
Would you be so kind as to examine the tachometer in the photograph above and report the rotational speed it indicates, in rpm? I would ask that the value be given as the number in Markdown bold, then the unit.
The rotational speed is **3200** rpm
